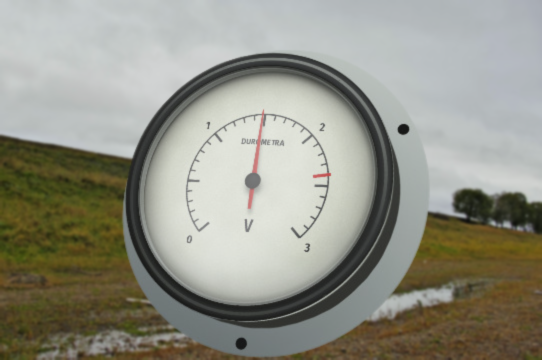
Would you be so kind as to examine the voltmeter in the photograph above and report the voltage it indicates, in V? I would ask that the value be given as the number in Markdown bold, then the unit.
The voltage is **1.5** V
